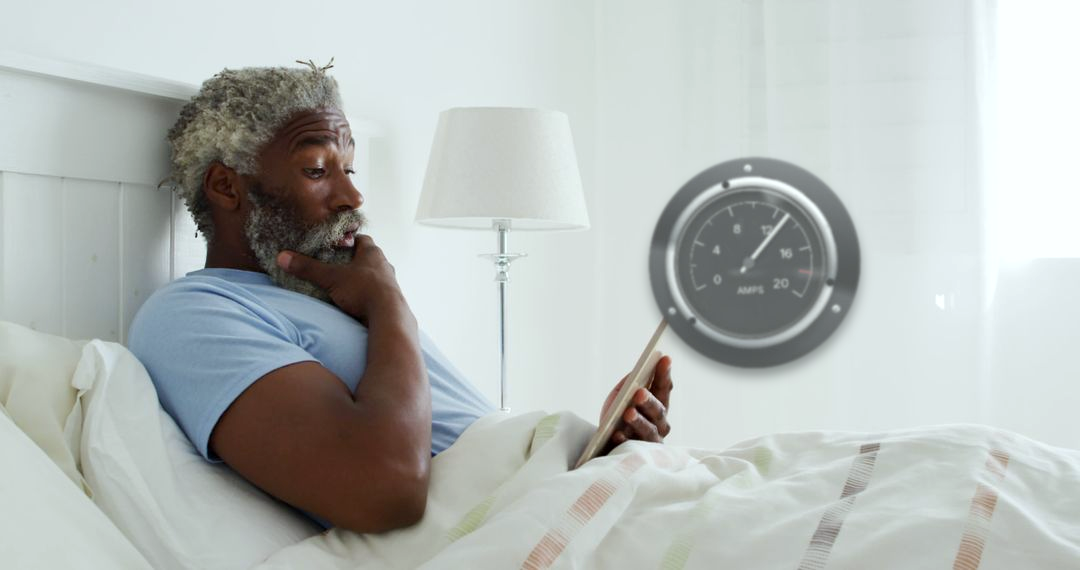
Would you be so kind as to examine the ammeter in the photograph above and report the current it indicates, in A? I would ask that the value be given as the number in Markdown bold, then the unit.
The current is **13** A
